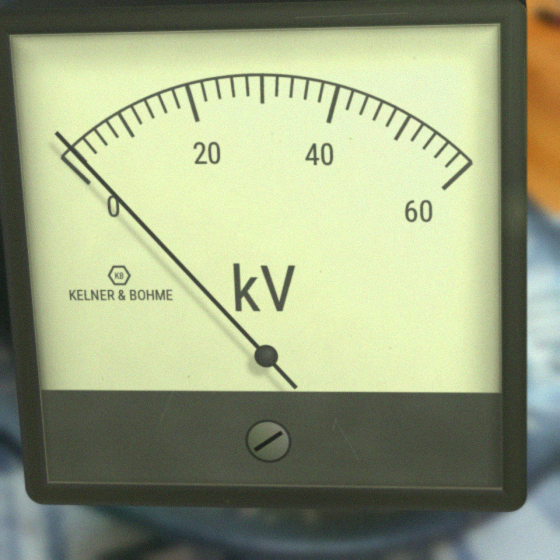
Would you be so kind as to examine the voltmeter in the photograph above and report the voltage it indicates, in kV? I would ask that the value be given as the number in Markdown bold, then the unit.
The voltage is **2** kV
